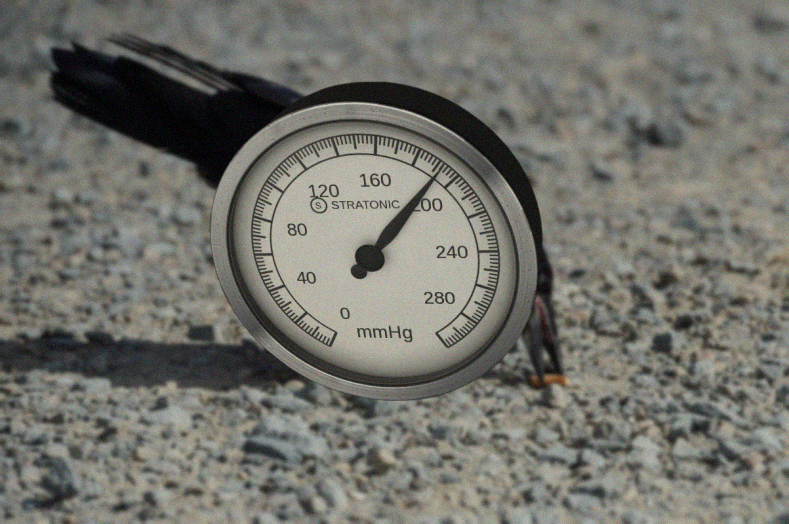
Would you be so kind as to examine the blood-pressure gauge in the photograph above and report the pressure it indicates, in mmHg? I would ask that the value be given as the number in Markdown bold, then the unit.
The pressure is **192** mmHg
